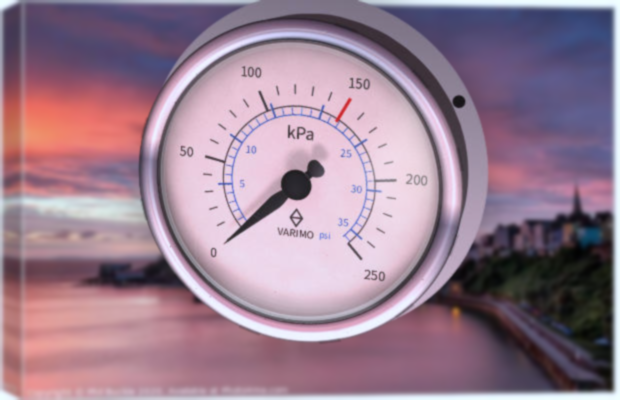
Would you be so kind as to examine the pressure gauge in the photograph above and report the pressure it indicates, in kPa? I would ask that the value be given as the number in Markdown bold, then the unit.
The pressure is **0** kPa
